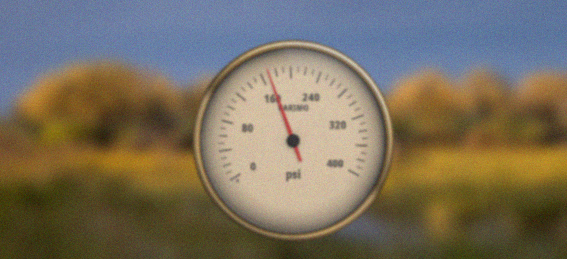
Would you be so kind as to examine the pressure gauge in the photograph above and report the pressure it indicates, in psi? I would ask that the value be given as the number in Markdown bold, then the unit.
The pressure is **170** psi
